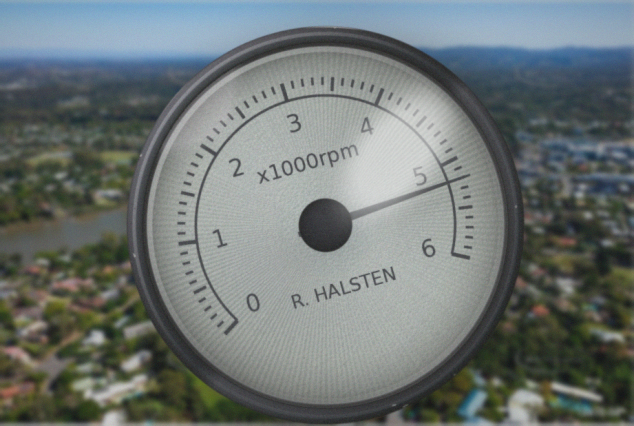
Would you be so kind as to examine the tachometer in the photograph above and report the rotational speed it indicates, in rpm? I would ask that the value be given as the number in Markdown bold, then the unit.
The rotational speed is **5200** rpm
